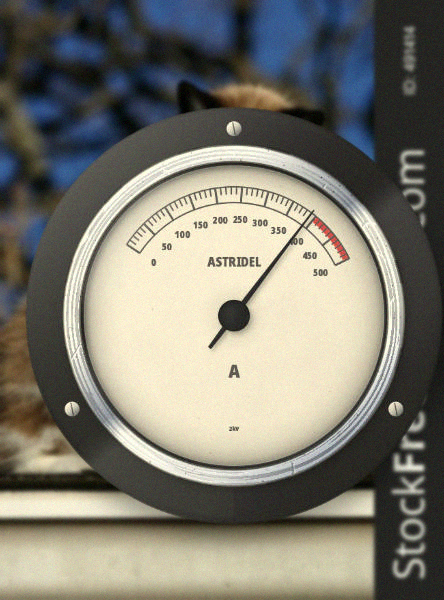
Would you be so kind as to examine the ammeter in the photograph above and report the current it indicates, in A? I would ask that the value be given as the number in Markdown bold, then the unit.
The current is **390** A
